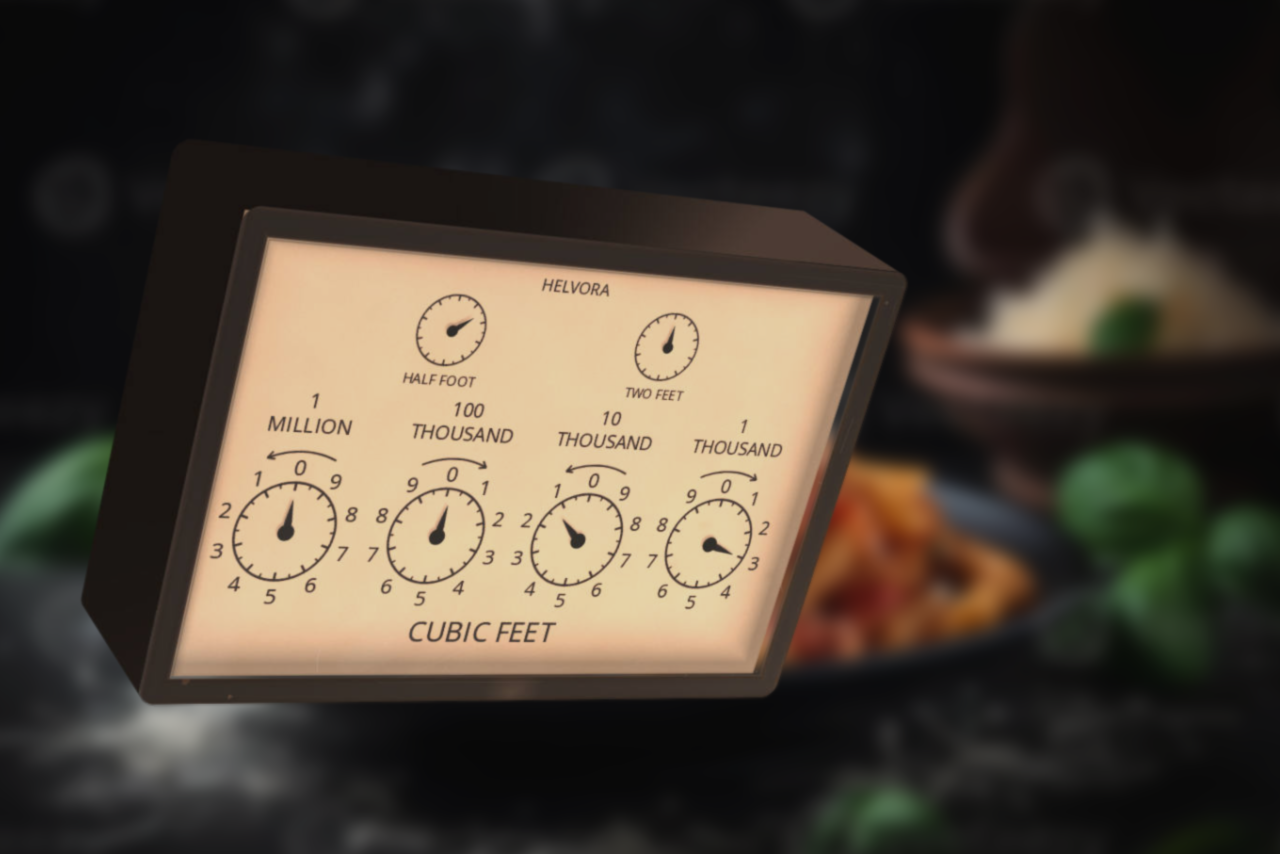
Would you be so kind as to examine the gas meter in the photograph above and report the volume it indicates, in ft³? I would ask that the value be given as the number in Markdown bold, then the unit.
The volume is **1300** ft³
